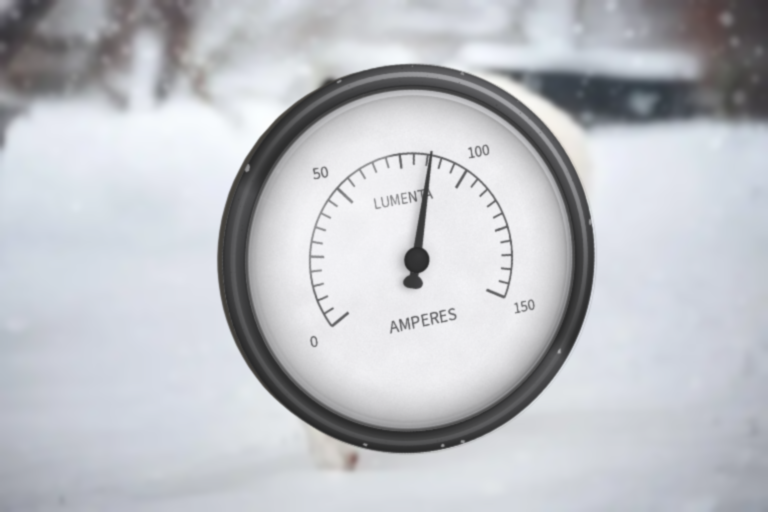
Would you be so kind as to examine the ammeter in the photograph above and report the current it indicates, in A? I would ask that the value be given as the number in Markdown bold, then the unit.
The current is **85** A
